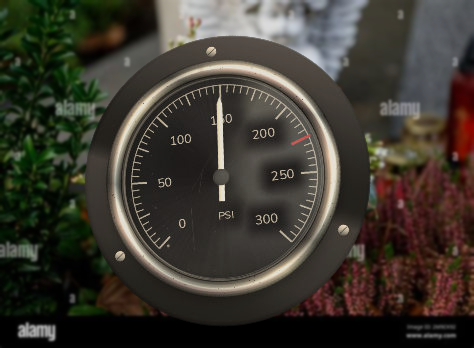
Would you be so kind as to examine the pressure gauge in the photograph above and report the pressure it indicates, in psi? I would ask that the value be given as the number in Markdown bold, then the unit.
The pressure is **150** psi
